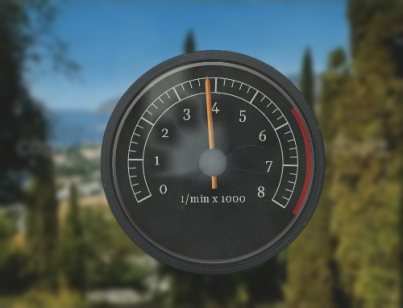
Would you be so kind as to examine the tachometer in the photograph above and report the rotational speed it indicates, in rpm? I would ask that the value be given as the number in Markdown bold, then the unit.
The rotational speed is **3800** rpm
